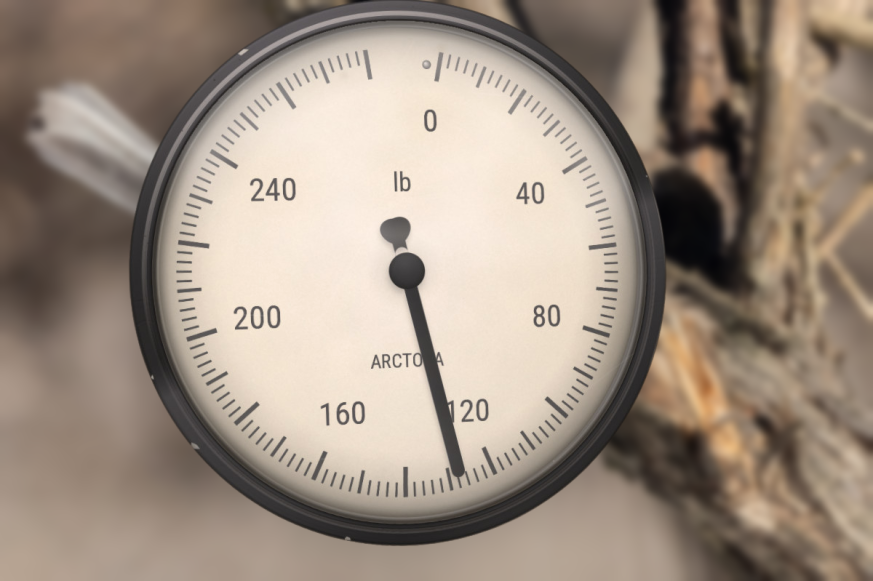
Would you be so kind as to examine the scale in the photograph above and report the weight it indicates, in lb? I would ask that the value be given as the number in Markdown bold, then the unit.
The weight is **128** lb
